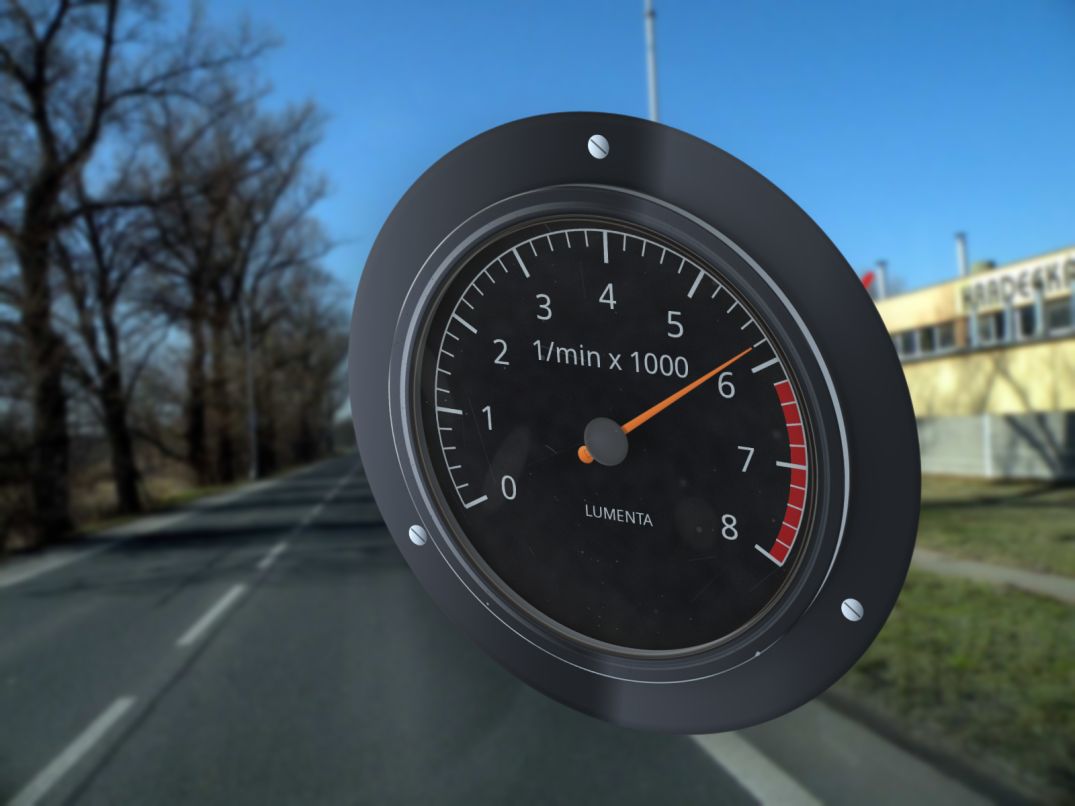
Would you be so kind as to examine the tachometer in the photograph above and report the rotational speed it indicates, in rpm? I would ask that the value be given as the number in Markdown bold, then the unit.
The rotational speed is **5800** rpm
